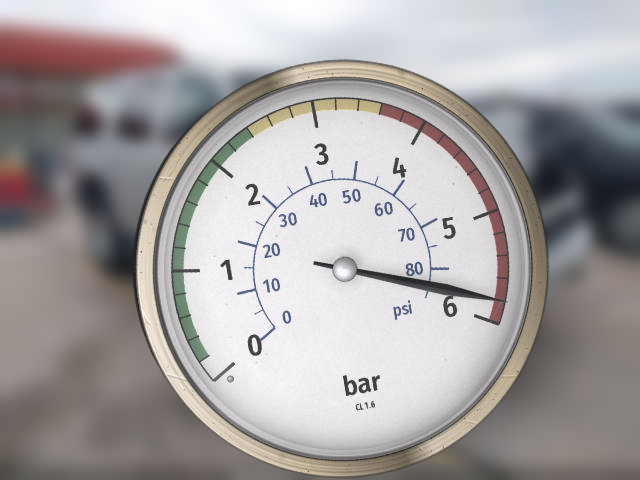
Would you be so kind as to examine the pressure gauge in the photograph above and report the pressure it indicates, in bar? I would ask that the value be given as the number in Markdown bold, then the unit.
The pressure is **5.8** bar
